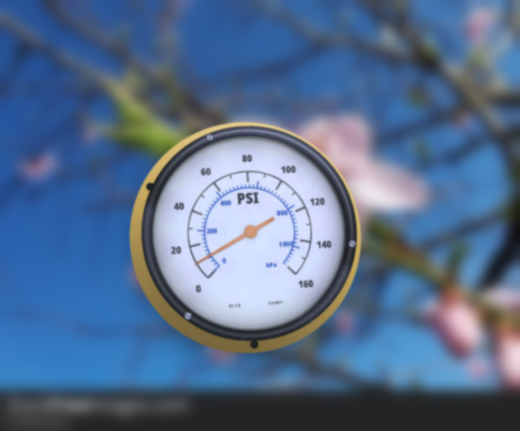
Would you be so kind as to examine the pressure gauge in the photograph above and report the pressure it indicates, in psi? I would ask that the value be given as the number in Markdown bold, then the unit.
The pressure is **10** psi
